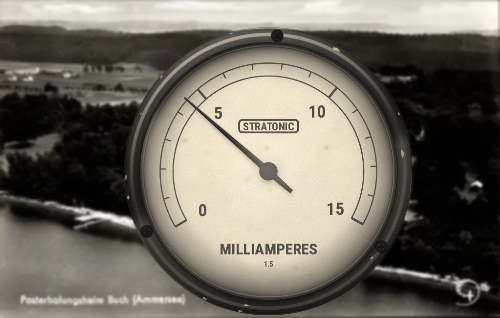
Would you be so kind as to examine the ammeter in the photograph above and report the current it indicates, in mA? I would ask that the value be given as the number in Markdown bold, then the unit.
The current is **4.5** mA
